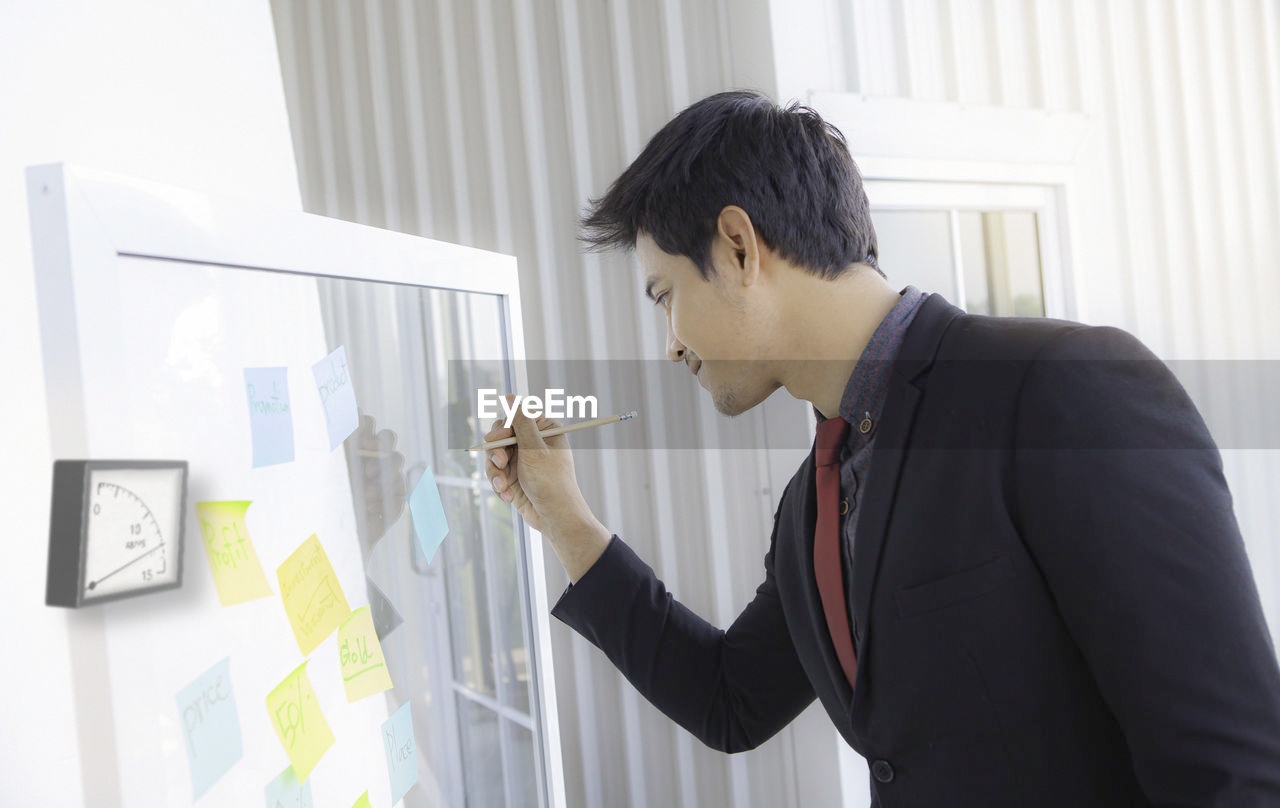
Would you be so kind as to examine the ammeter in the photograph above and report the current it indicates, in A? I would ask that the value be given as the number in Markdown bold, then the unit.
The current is **13** A
